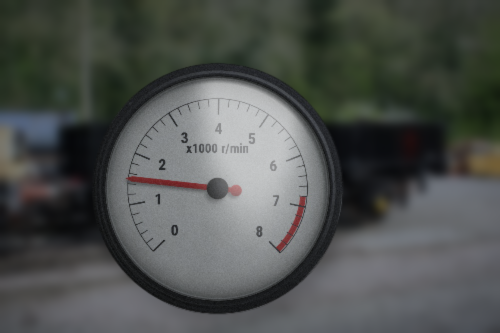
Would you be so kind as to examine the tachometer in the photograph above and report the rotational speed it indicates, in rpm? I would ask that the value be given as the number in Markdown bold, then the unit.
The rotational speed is **1500** rpm
